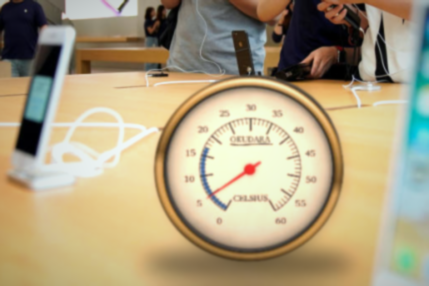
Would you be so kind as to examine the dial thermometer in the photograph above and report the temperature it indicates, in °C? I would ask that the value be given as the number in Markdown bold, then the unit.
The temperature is **5** °C
